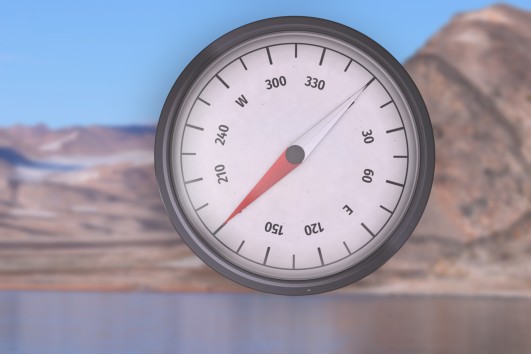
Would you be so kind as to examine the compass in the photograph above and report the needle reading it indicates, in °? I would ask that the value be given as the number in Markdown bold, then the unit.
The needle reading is **180** °
